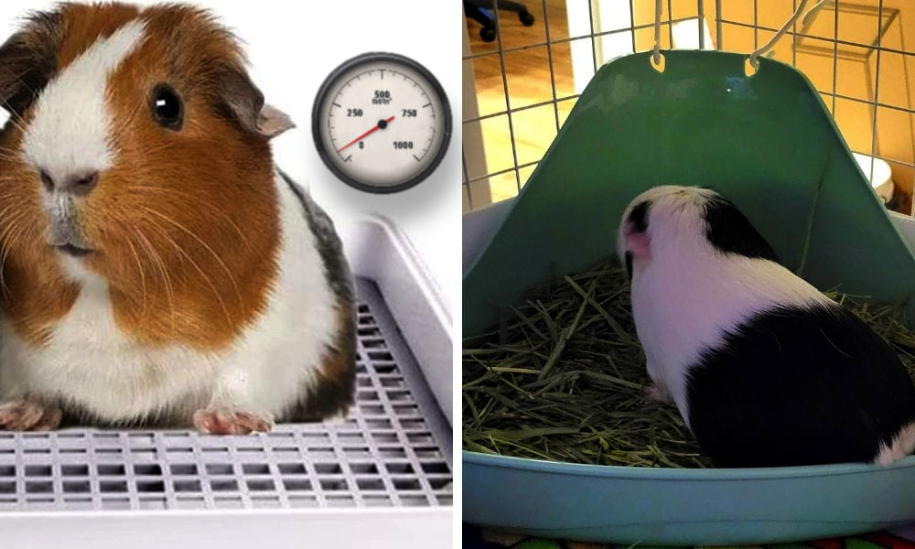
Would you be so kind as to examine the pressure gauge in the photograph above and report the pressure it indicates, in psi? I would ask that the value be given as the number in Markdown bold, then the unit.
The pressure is **50** psi
